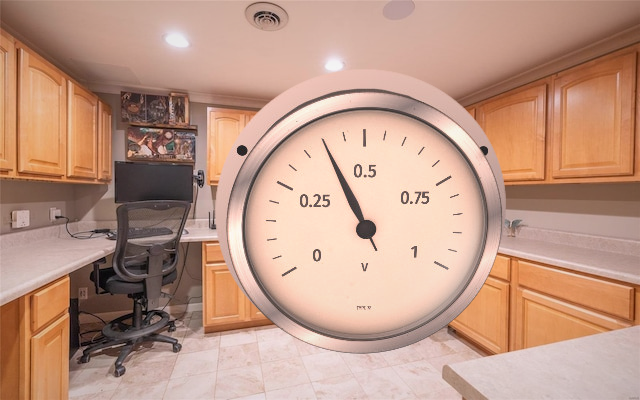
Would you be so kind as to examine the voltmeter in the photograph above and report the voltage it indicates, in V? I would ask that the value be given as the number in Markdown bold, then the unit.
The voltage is **0.4** V
